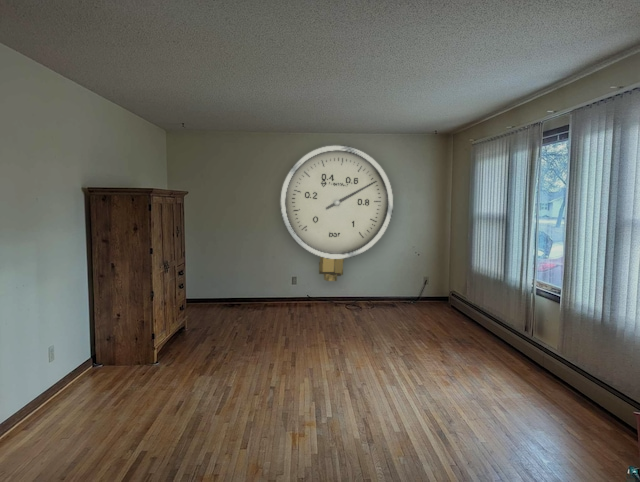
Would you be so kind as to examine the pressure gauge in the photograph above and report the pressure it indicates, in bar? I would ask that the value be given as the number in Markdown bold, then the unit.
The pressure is **0.7** bar
